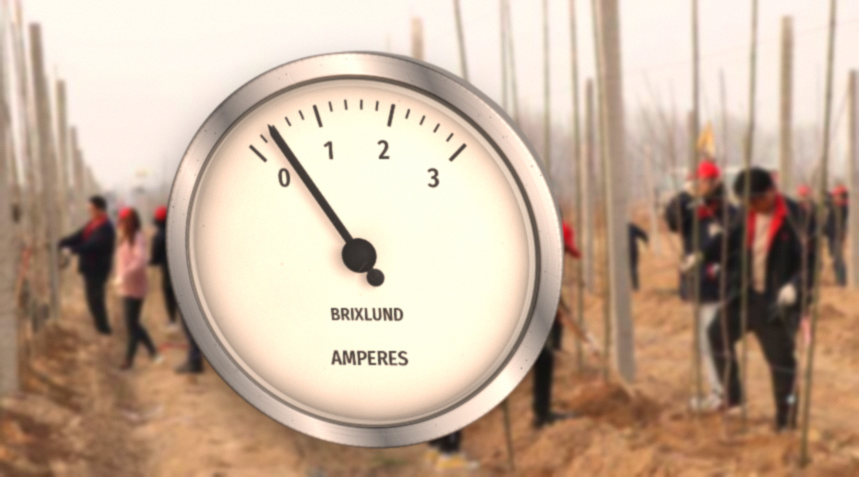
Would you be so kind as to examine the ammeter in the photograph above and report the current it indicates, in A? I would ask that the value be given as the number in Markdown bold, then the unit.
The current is **0.4** A
